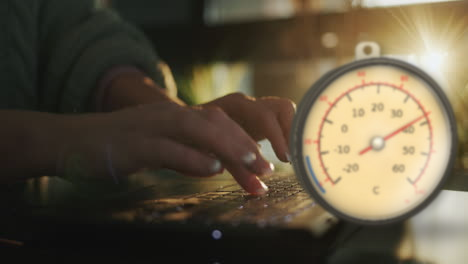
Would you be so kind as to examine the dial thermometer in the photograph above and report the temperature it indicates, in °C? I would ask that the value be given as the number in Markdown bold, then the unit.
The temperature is **37.5** °C
